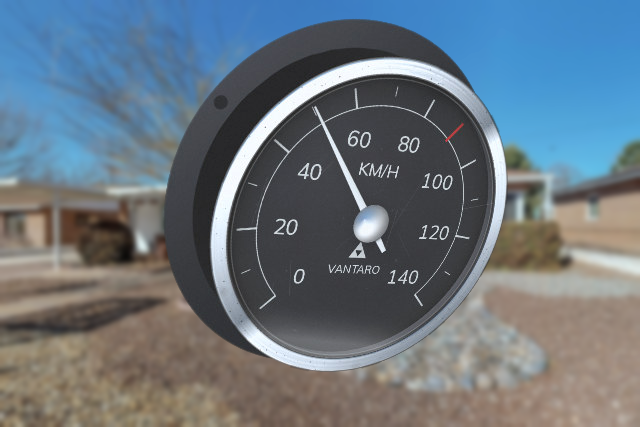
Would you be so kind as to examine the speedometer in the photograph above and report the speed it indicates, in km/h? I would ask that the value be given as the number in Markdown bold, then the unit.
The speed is **50** km/h
